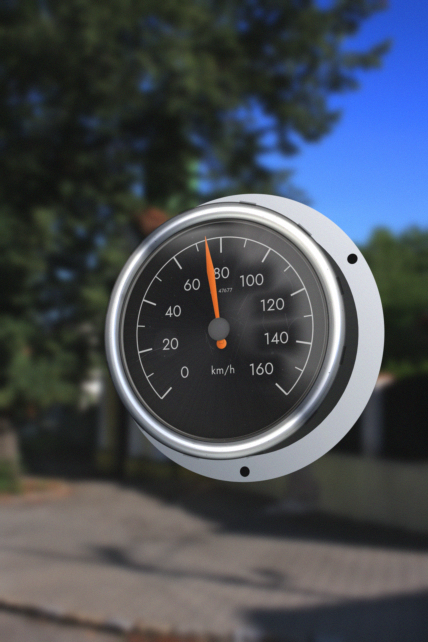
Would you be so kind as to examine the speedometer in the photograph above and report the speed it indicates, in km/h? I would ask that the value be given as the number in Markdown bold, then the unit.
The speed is **75** km/h
